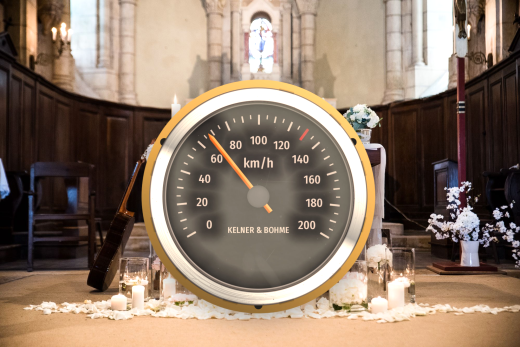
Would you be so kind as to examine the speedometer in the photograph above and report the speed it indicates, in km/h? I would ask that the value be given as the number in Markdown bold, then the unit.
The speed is **67.5** km/h
